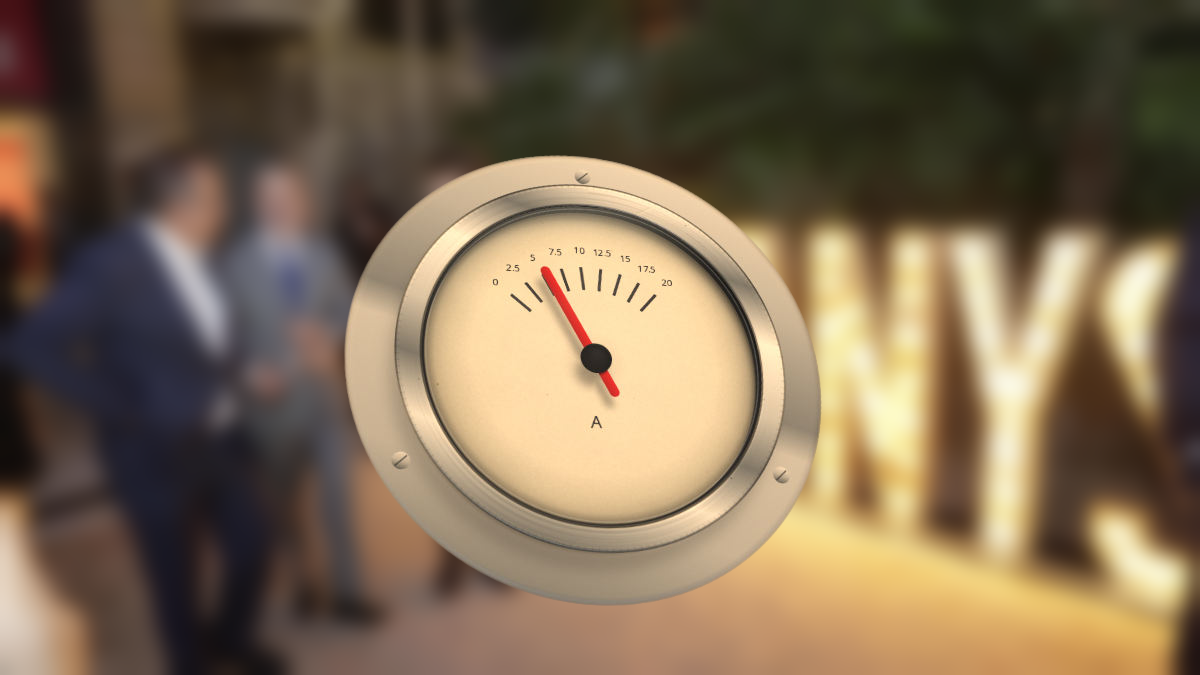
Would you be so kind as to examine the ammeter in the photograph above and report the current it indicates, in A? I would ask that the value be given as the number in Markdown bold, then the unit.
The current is **5** A
